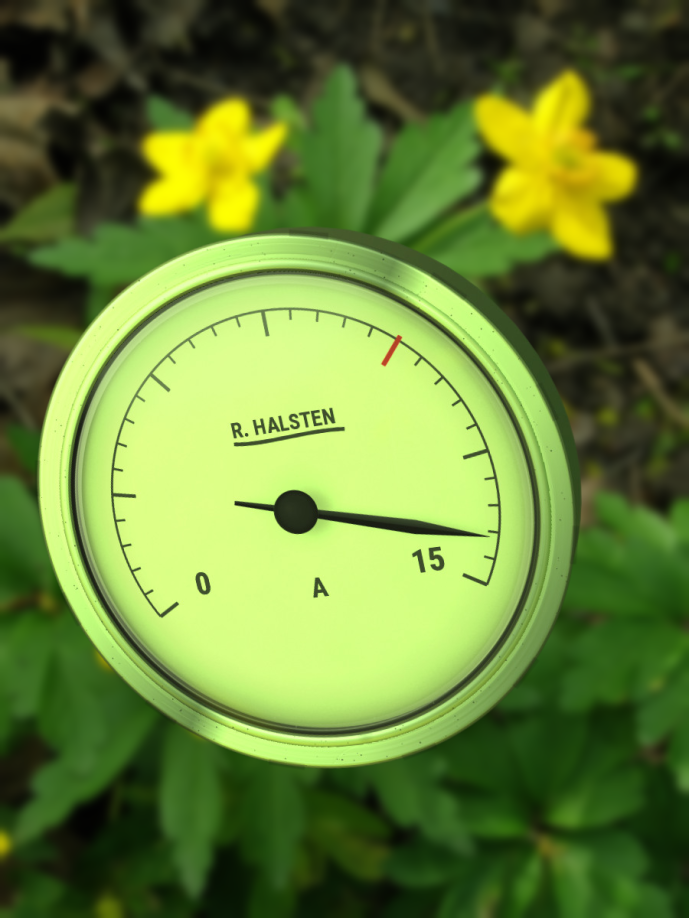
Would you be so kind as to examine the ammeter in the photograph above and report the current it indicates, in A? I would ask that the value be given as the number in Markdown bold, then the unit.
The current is **14** A
